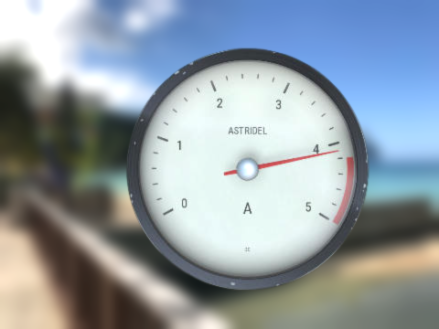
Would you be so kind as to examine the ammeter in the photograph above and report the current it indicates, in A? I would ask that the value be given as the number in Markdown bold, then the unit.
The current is **4.1** A
